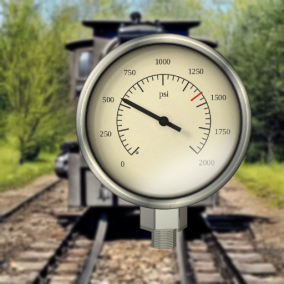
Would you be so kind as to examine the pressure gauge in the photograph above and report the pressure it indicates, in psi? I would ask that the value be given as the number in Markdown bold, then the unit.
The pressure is **550** psi
